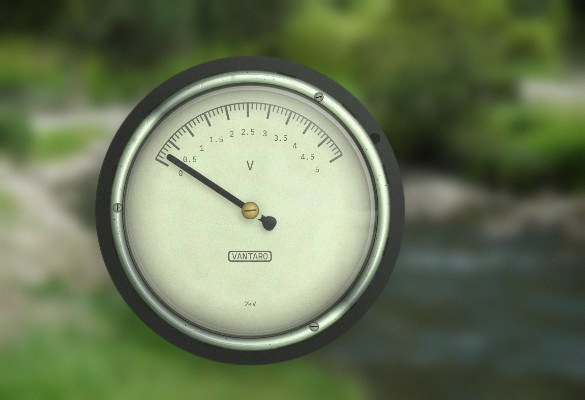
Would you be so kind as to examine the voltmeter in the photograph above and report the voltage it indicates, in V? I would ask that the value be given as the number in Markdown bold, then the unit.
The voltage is **0.2** V
